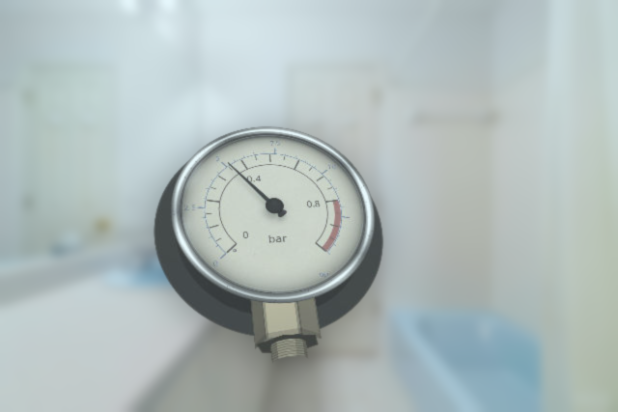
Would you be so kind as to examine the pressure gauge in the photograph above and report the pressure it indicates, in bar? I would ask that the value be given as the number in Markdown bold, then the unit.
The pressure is **0.35** bar
